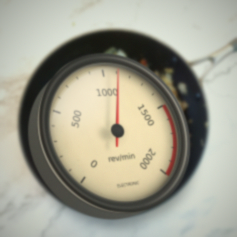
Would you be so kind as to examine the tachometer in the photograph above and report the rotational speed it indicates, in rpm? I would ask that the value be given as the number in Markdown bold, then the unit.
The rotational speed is **1100** rpm
